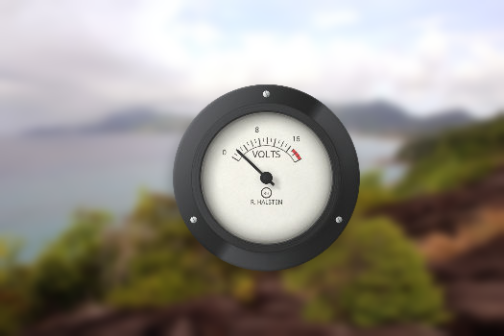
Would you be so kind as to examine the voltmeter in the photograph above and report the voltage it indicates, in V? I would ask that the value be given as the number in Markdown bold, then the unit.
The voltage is **2** V
